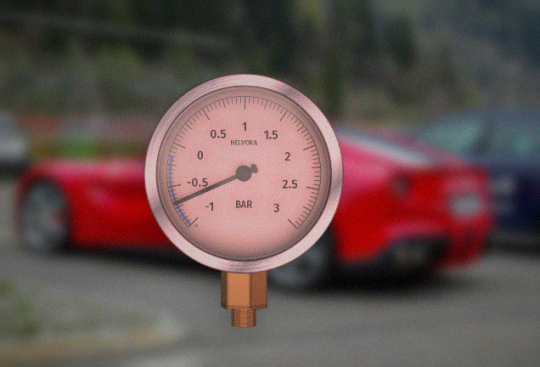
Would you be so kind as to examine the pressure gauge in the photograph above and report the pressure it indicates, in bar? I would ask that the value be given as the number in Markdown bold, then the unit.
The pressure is **-0.7** bar
